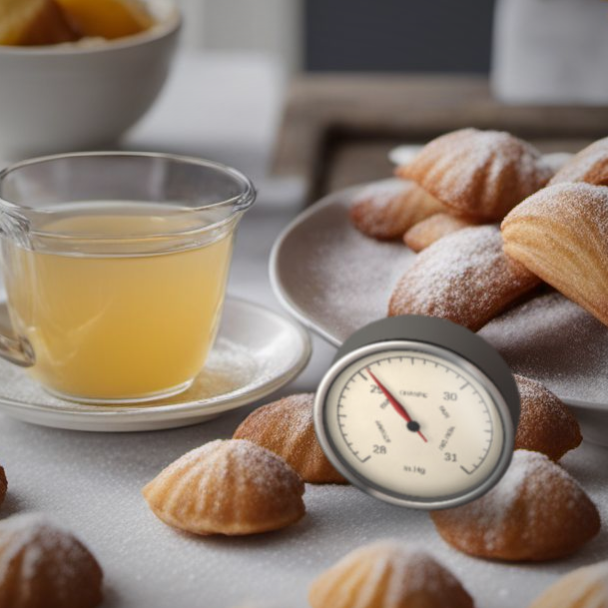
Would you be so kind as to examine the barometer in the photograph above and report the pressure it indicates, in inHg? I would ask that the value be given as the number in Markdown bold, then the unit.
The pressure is **29.1** inHg
